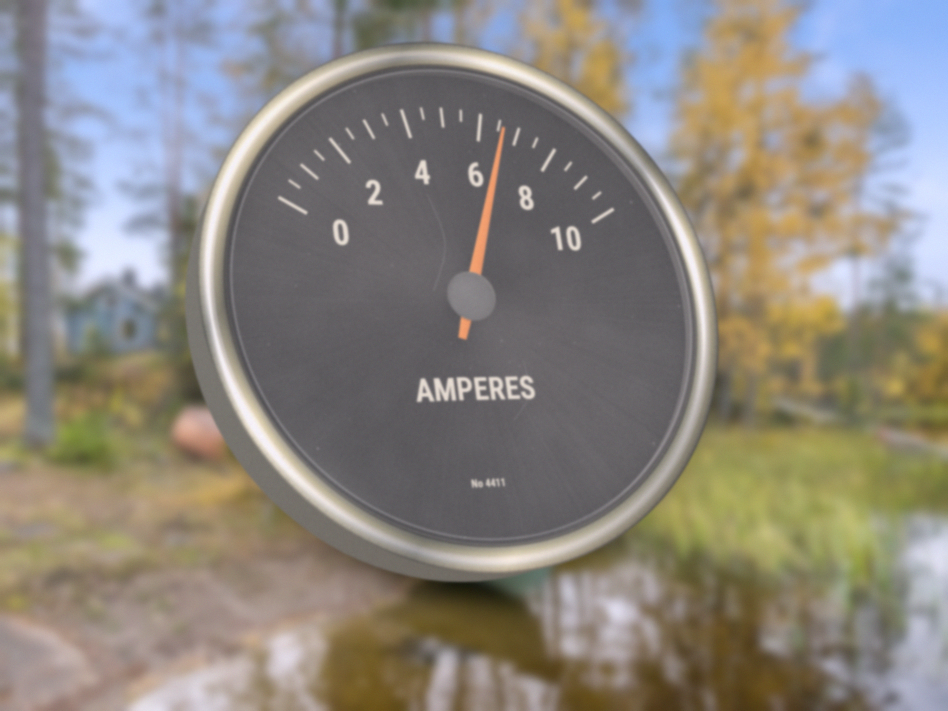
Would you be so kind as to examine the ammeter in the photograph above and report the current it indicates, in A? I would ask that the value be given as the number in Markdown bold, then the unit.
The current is **6.5** A
